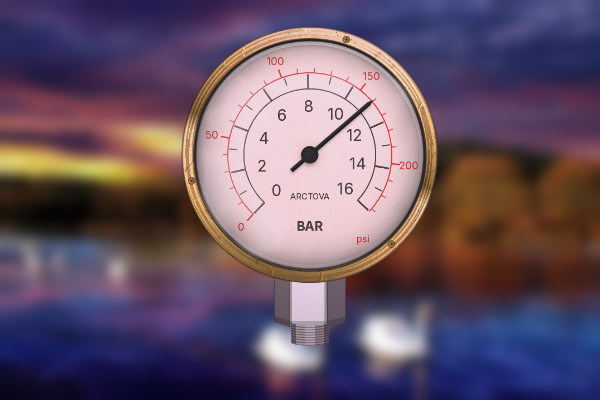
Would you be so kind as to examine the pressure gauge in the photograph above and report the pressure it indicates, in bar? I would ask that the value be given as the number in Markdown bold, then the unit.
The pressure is **11** bar
